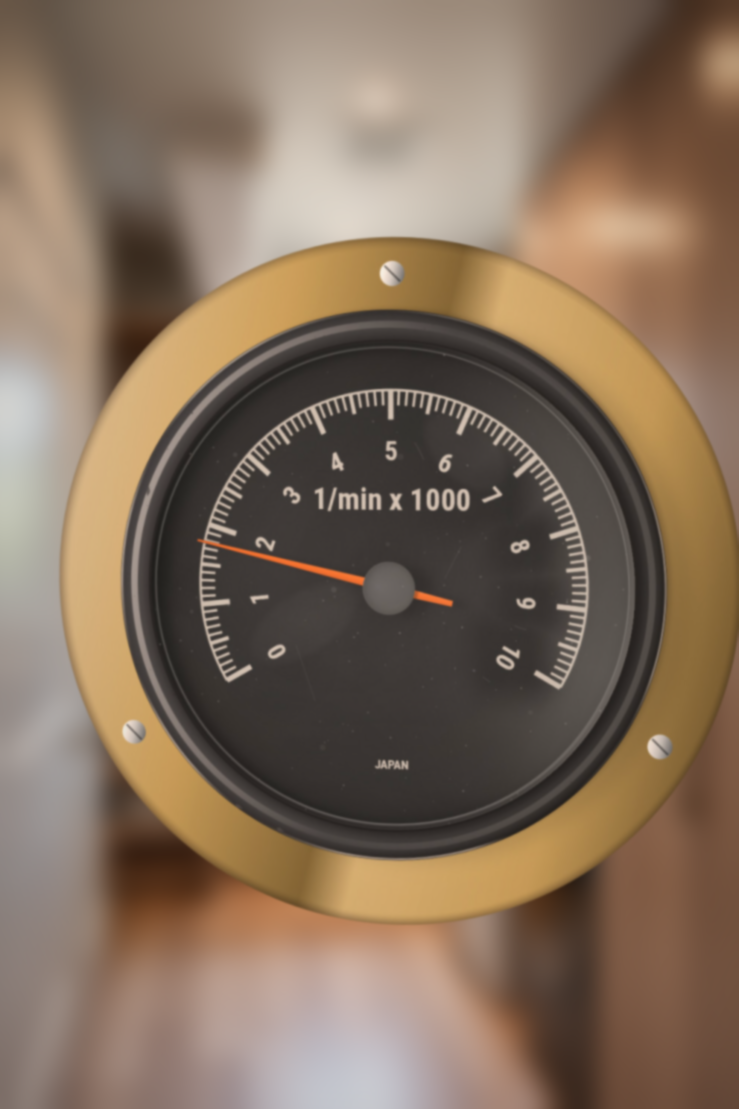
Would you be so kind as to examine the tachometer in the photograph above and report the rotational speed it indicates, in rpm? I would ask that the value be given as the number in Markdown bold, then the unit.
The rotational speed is **1800** rpm
